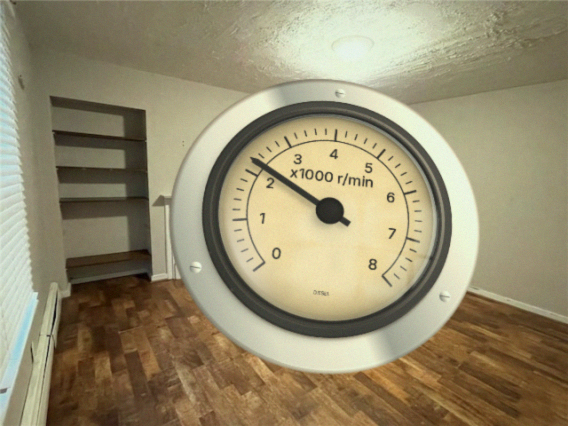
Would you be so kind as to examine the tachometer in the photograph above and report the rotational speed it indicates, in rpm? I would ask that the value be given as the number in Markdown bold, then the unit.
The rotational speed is **2200** rpm
